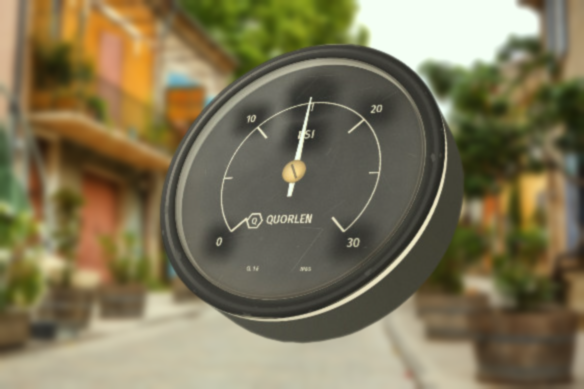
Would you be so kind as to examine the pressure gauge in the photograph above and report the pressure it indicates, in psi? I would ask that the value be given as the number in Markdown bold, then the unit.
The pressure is **15** psi
